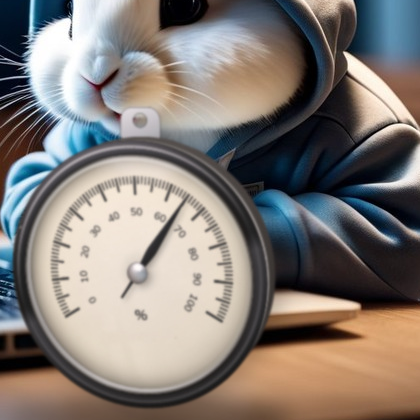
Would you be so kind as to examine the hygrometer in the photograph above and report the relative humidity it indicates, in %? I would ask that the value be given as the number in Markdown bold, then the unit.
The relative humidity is **65** %
